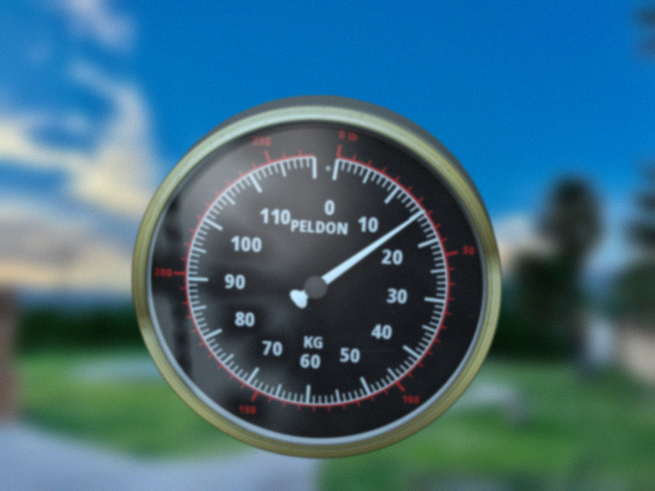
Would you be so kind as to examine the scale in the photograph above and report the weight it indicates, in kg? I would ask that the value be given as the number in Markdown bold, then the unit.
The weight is **15** kg
